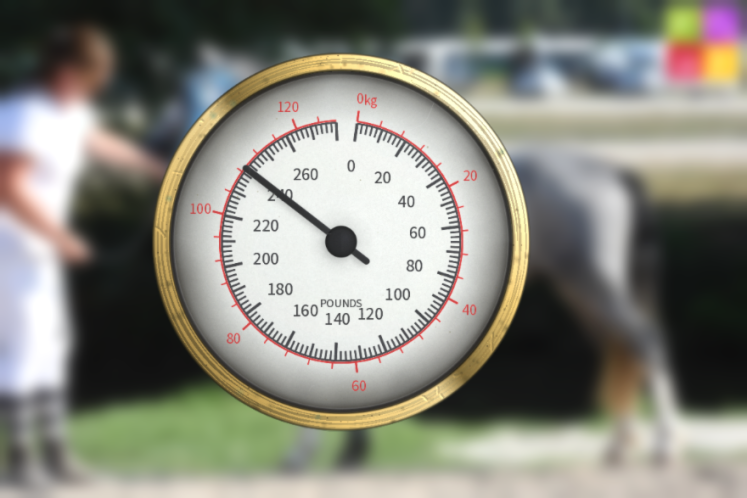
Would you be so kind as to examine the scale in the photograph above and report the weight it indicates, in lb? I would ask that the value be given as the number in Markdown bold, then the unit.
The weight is **240** lb
